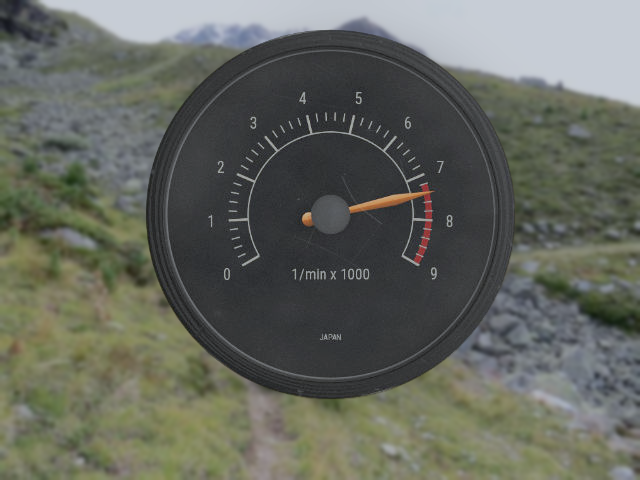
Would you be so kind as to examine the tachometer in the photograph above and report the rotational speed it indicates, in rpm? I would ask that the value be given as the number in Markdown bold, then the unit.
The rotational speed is **7400** rpm
